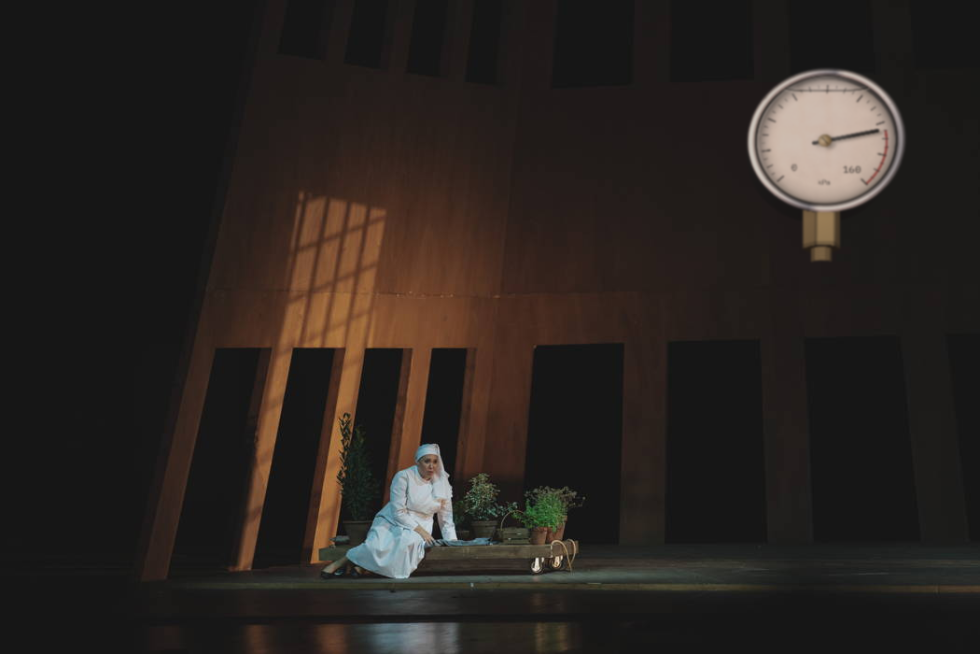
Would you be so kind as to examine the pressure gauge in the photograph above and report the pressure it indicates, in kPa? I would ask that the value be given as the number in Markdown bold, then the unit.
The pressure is **125** kPa
